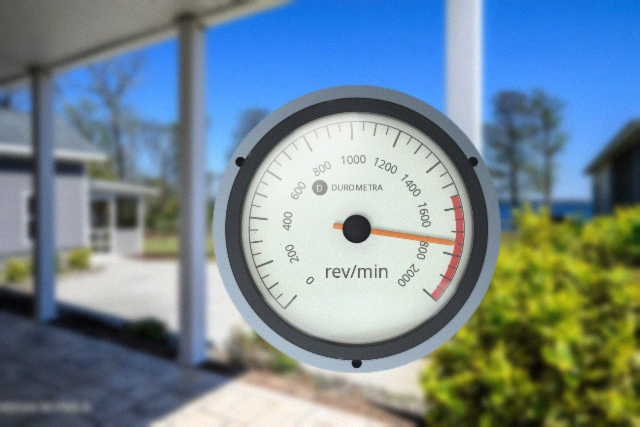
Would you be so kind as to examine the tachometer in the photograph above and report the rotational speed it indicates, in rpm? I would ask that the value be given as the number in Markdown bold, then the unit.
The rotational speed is **1750** rpm
